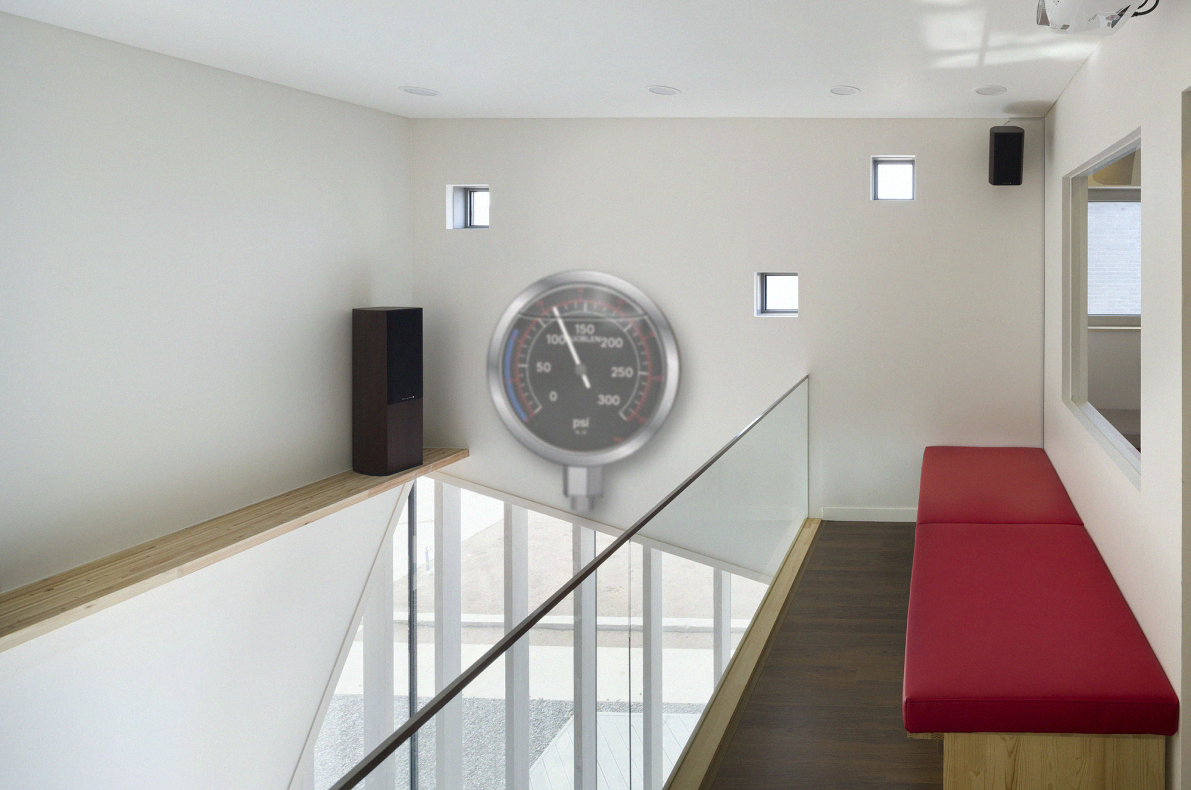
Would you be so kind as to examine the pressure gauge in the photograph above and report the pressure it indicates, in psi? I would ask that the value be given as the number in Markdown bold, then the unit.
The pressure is **120** psi
